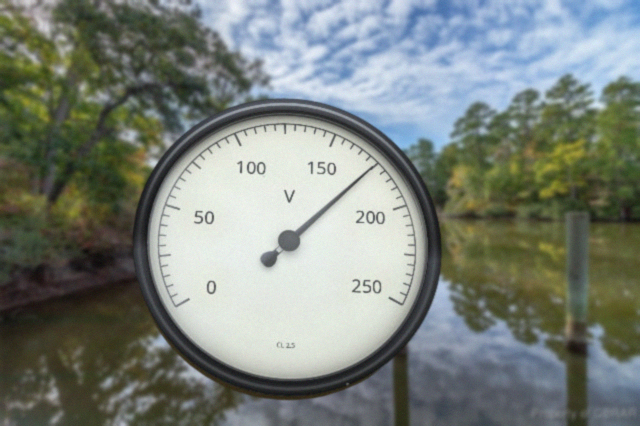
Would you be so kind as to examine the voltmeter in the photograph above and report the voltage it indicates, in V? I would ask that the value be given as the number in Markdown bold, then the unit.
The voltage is **175** V
